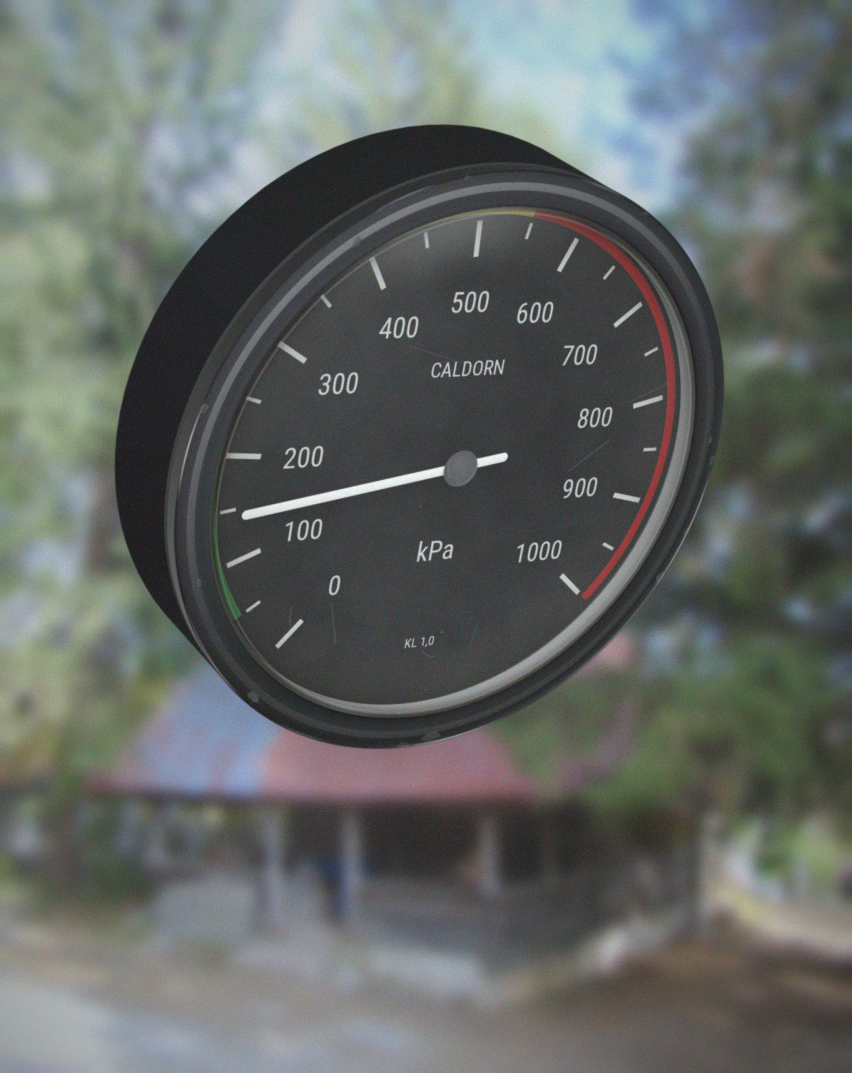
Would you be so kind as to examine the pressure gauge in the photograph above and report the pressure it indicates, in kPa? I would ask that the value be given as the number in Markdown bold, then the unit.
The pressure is **150** kPa
